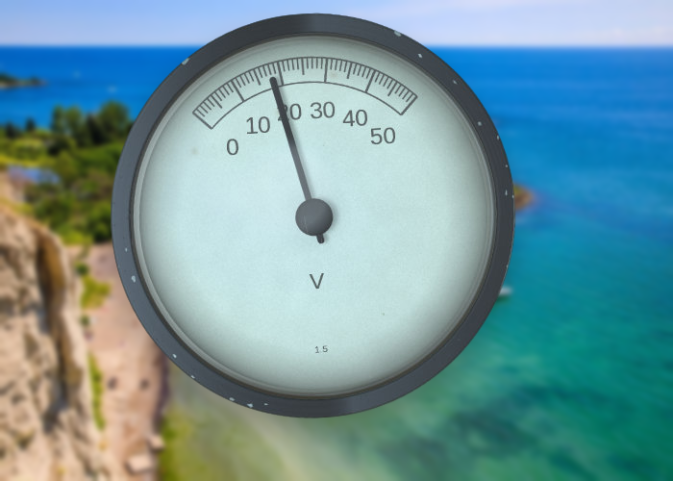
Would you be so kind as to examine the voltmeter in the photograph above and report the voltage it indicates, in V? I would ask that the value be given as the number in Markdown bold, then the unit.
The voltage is **18** V
